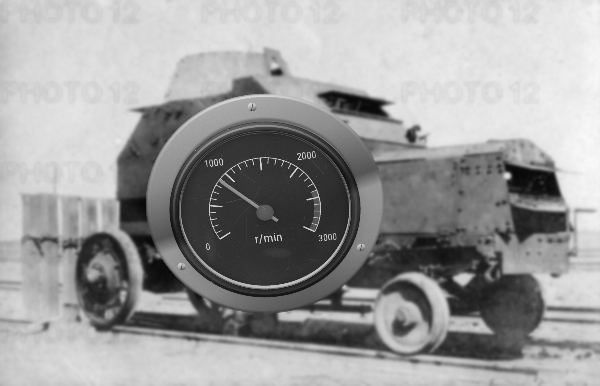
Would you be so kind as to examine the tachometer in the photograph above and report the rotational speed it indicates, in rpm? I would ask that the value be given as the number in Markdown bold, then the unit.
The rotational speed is **900** rpm
